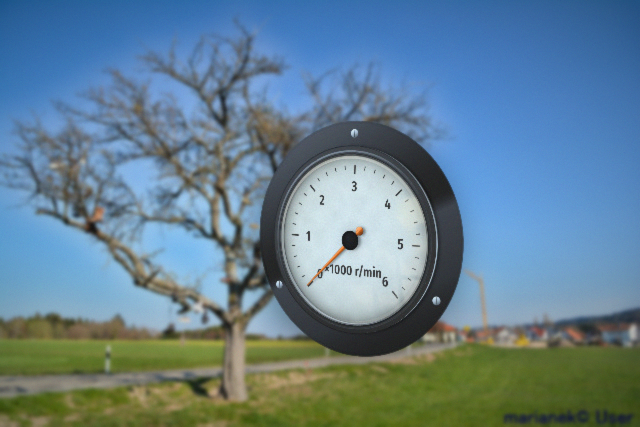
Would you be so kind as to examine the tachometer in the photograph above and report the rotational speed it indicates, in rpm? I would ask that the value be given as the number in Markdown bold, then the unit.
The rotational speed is **0** rpm
